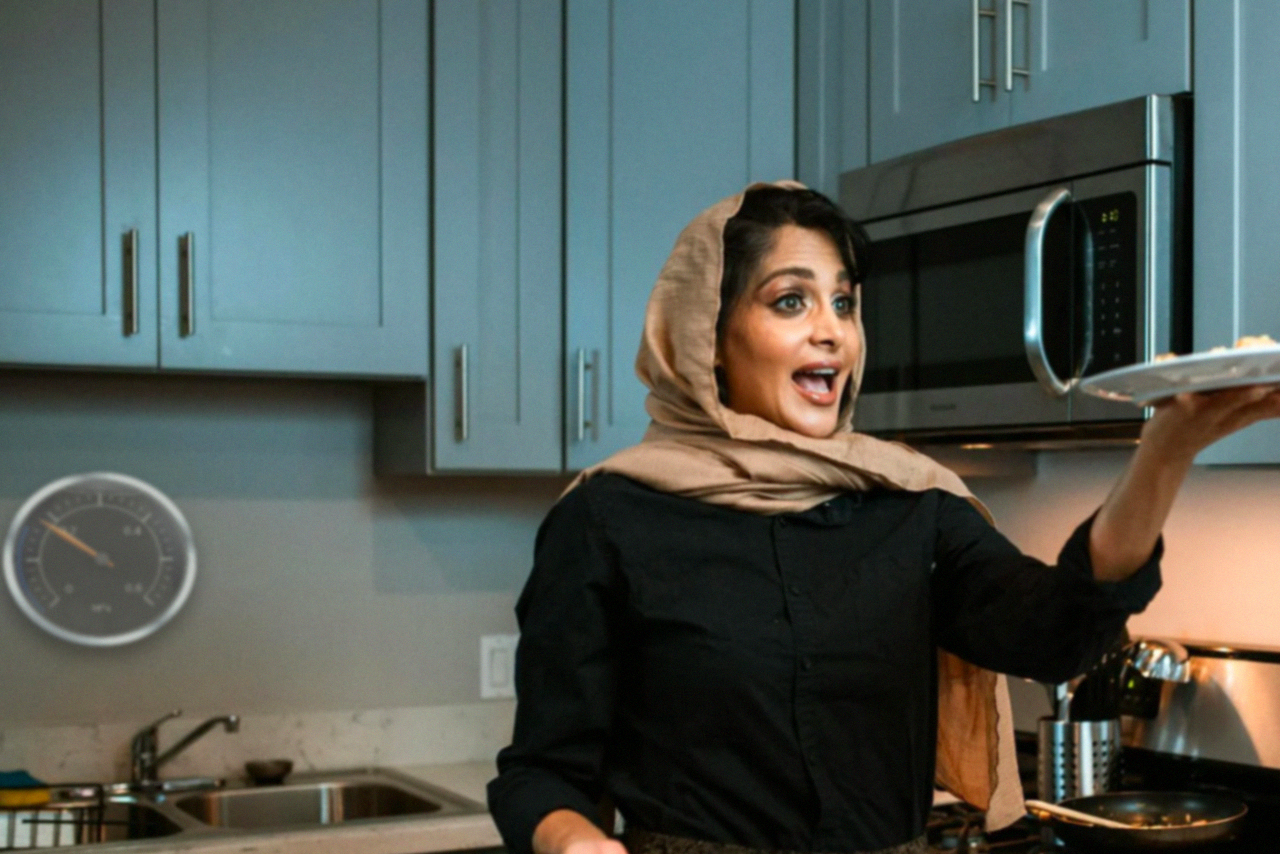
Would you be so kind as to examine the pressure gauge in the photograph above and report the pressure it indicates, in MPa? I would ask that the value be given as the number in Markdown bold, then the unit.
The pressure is **0.18** MPa
